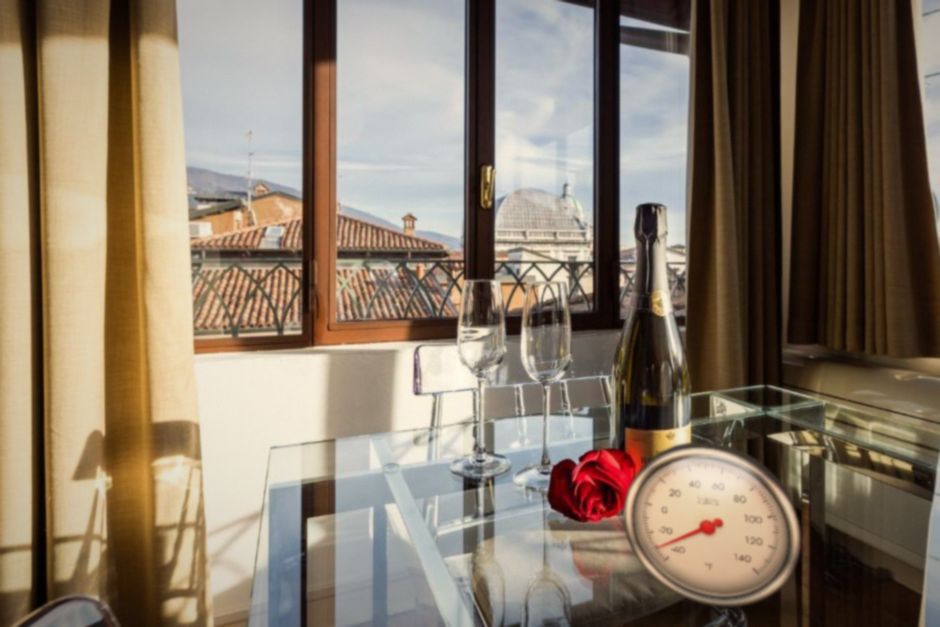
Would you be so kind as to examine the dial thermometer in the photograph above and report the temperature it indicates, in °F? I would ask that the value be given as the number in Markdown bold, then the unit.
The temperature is **-30** °F
